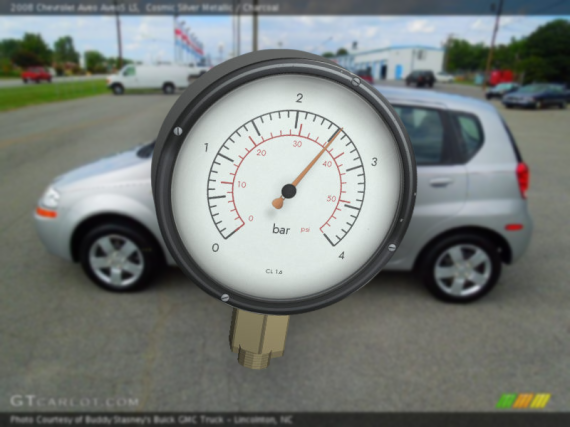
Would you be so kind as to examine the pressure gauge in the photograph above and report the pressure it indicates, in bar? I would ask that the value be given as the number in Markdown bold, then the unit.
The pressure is **2.5** bar
